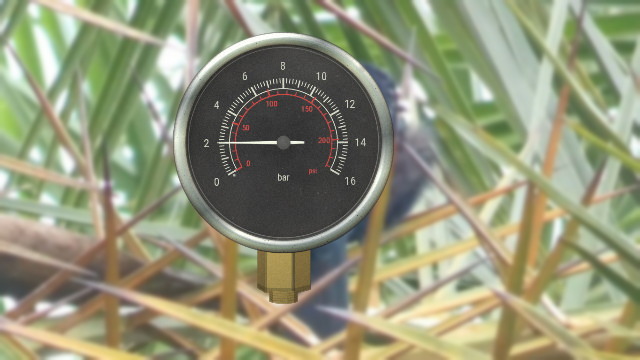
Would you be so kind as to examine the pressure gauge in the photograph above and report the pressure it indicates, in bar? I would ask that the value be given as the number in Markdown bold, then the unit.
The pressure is **2** bar
